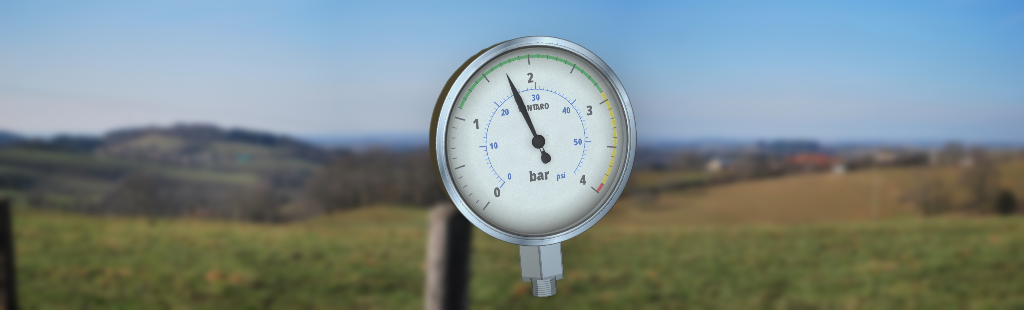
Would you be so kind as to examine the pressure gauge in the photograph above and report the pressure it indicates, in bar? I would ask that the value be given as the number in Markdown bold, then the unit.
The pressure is **1.7** bar
